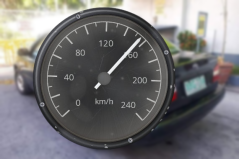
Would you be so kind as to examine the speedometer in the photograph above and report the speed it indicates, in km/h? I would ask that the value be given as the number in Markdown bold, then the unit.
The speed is **155** km/h
